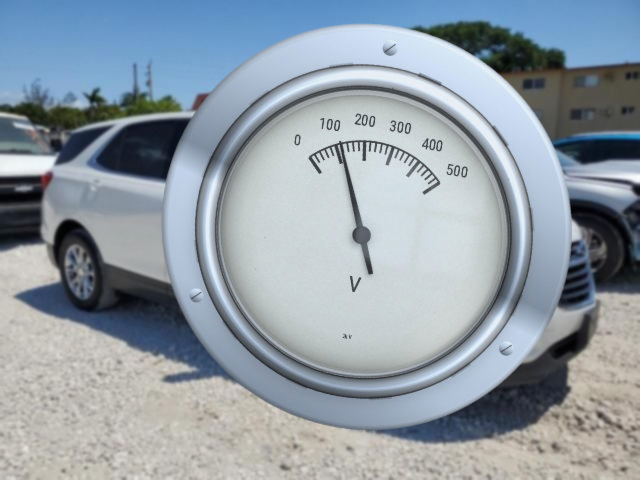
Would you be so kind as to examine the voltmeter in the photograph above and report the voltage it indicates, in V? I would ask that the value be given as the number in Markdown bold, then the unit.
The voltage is **120** V
